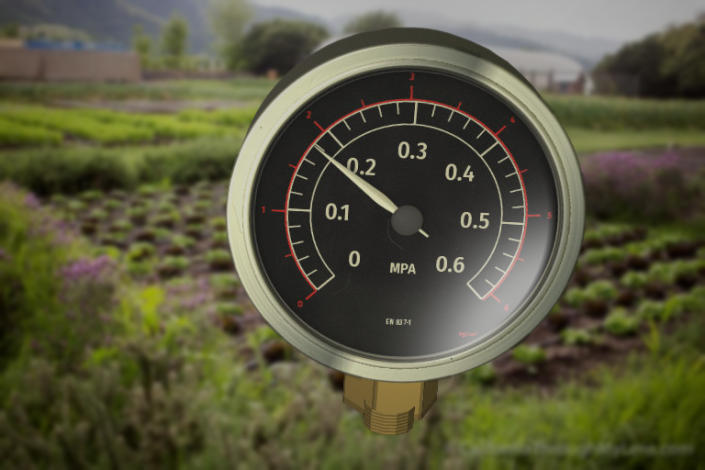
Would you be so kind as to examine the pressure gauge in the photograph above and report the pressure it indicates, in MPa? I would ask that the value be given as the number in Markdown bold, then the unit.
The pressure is **0.18** MPa
